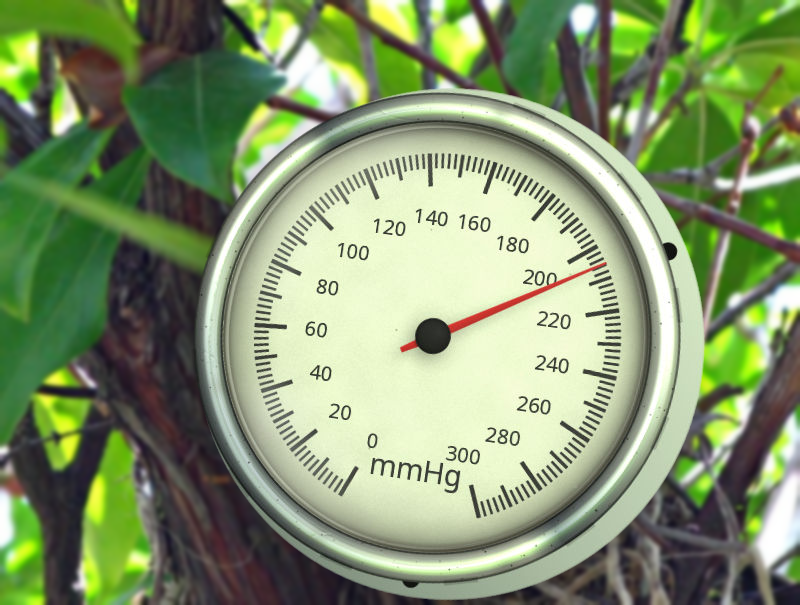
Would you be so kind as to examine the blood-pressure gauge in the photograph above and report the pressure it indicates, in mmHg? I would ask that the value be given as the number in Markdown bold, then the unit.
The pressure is **206** mmHg
